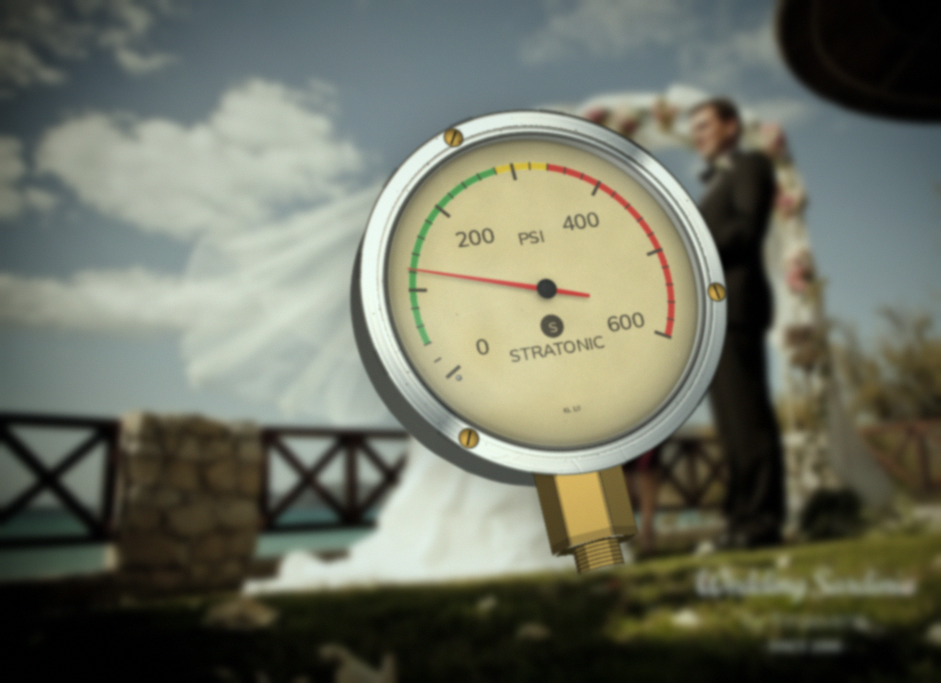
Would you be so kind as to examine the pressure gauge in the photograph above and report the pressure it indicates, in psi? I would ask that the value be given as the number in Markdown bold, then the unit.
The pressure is **120** psi
